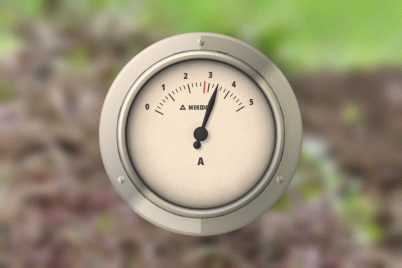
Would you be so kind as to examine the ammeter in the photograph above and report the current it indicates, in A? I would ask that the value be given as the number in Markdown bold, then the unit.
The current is **3.4** A
